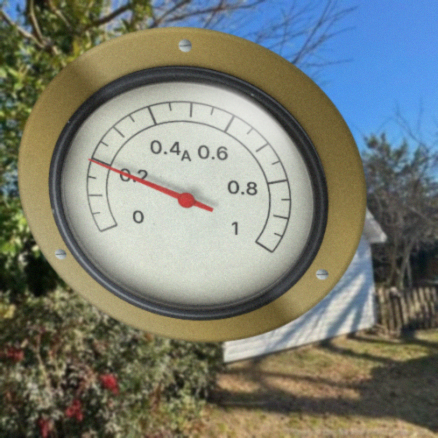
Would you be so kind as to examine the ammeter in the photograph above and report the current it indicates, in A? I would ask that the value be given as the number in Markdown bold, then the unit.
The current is **0.2** A
